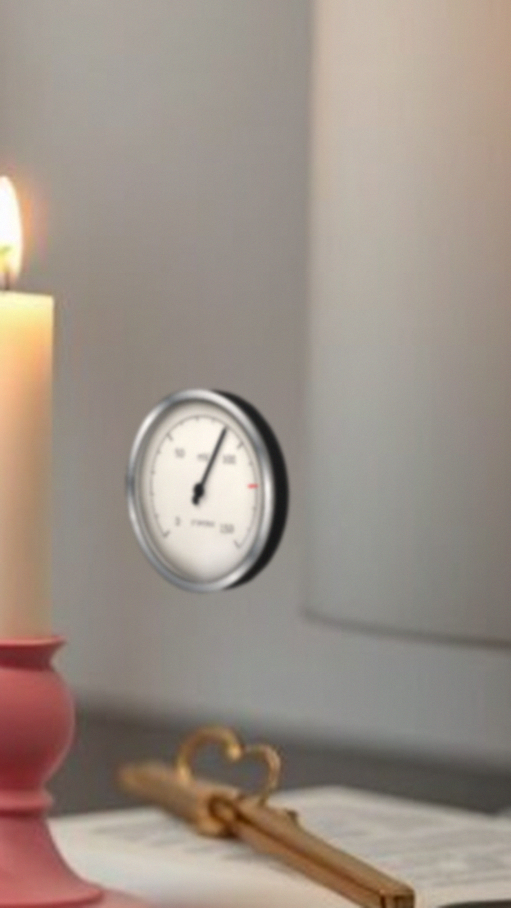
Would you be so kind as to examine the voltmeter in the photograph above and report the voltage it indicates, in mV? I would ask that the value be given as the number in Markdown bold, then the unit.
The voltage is **90** mV
